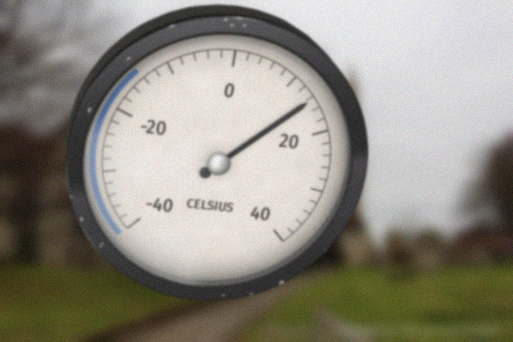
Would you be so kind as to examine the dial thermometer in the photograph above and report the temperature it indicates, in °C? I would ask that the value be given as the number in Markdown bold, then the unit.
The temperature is **14** °C
